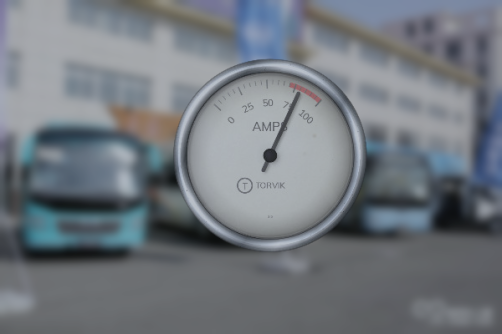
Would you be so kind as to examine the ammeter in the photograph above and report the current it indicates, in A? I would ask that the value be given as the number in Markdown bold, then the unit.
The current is **80** A
